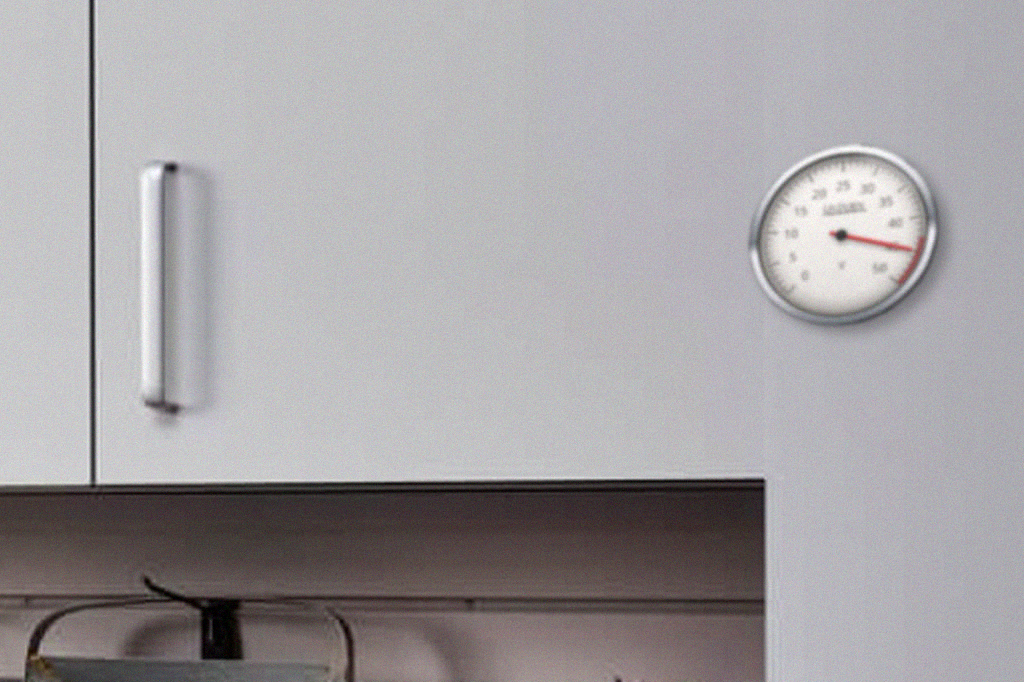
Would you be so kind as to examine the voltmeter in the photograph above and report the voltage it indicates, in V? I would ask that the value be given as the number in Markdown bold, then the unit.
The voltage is **45** V
